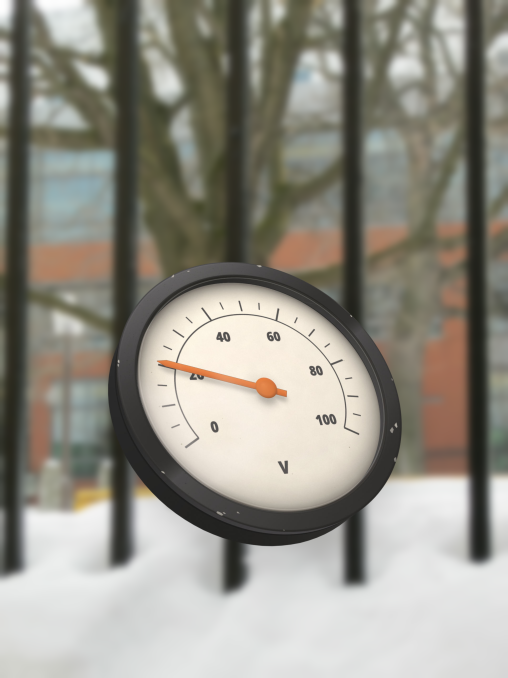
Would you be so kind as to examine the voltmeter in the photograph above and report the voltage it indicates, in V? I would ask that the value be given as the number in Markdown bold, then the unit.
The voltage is **20** V
